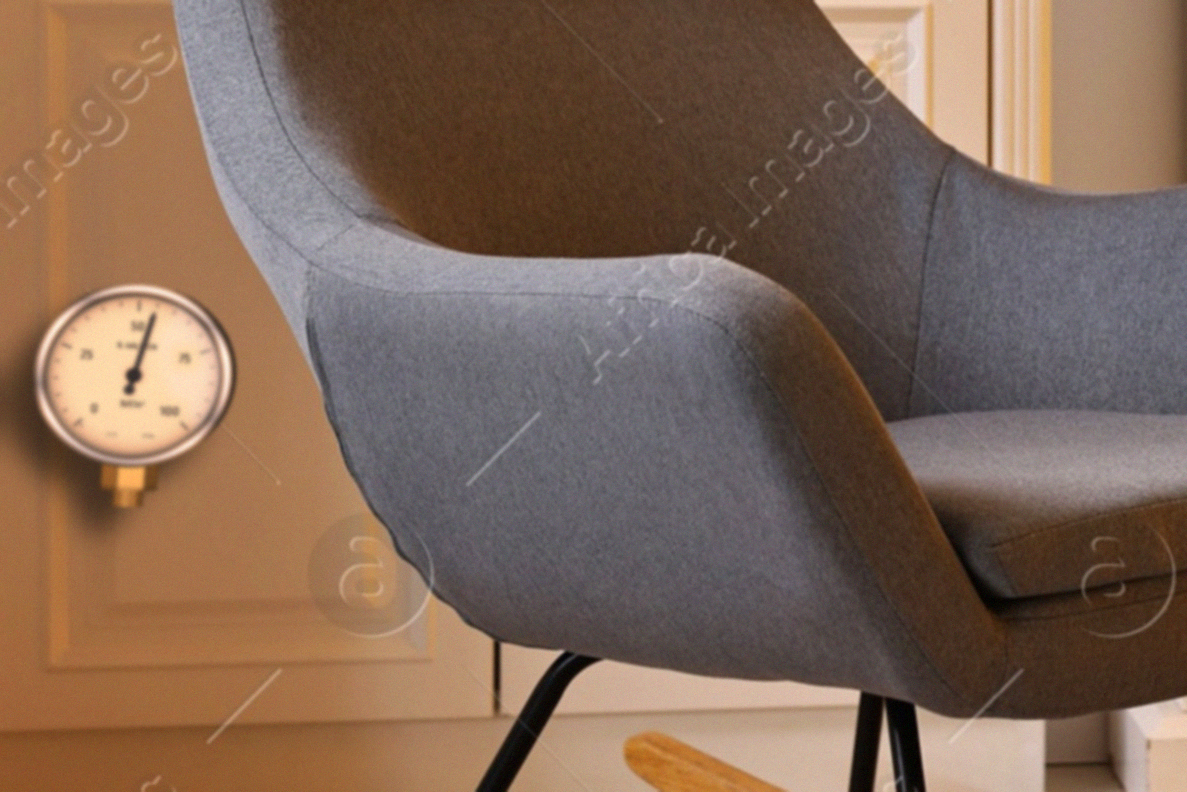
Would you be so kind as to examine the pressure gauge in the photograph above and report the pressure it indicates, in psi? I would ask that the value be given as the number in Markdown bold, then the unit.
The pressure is **55** psi
